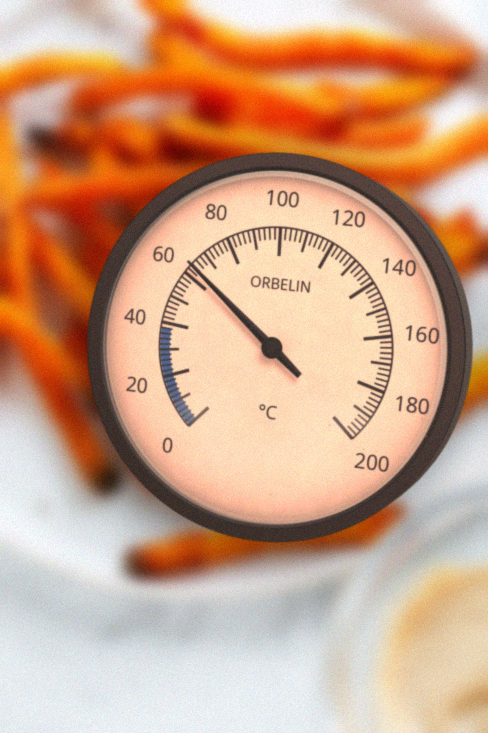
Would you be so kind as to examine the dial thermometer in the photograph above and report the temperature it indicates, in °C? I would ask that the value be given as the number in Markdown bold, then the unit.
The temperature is **64** °C
